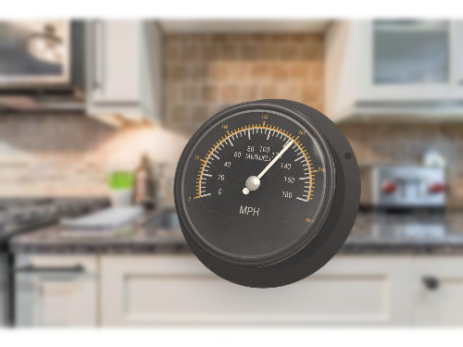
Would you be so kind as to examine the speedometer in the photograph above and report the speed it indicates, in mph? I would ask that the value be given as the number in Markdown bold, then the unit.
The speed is **124** mph
